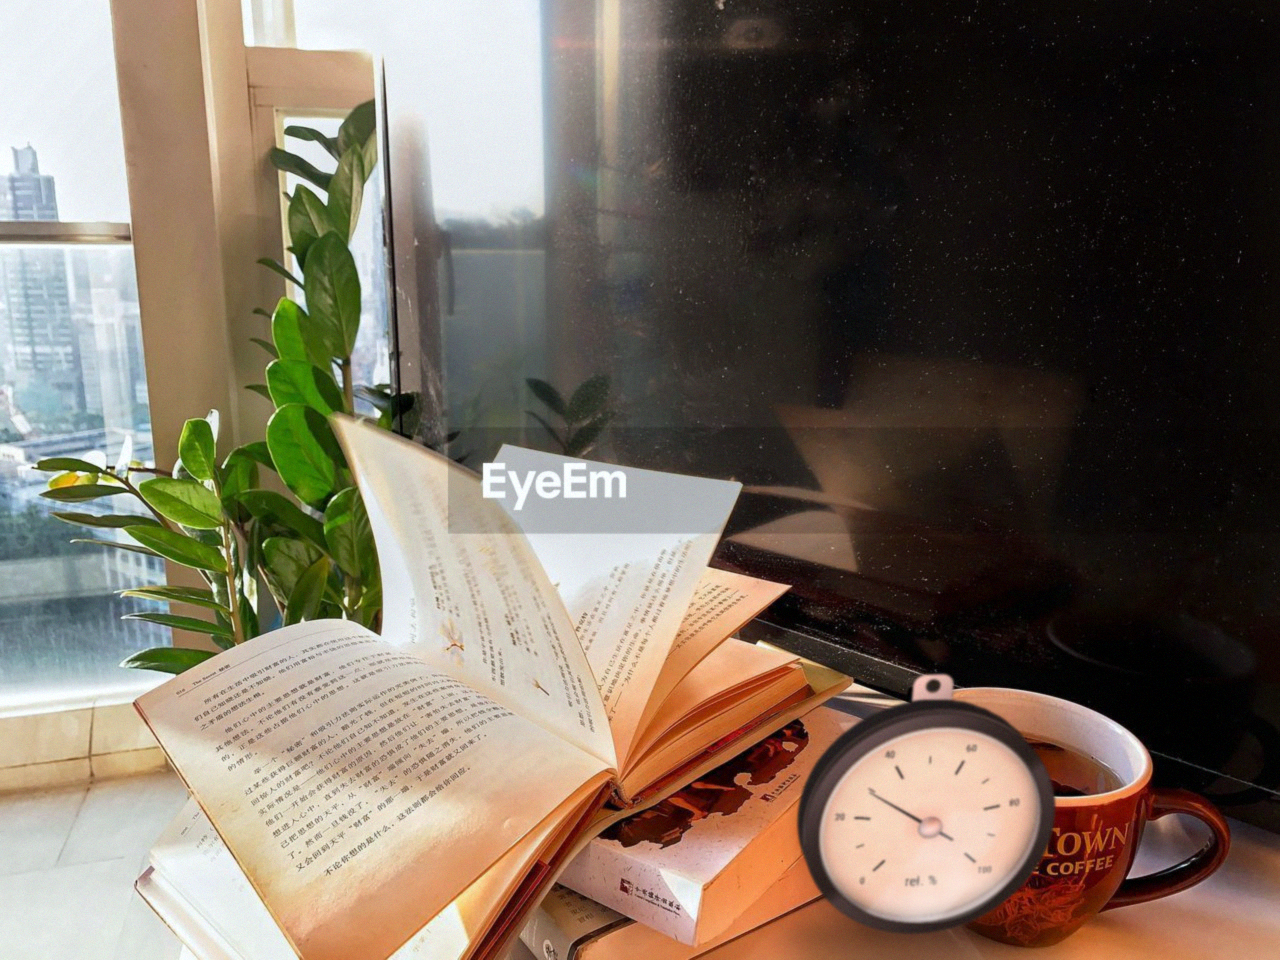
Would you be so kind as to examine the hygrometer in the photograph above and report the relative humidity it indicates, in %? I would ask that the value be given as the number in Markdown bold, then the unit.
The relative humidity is **30** %
